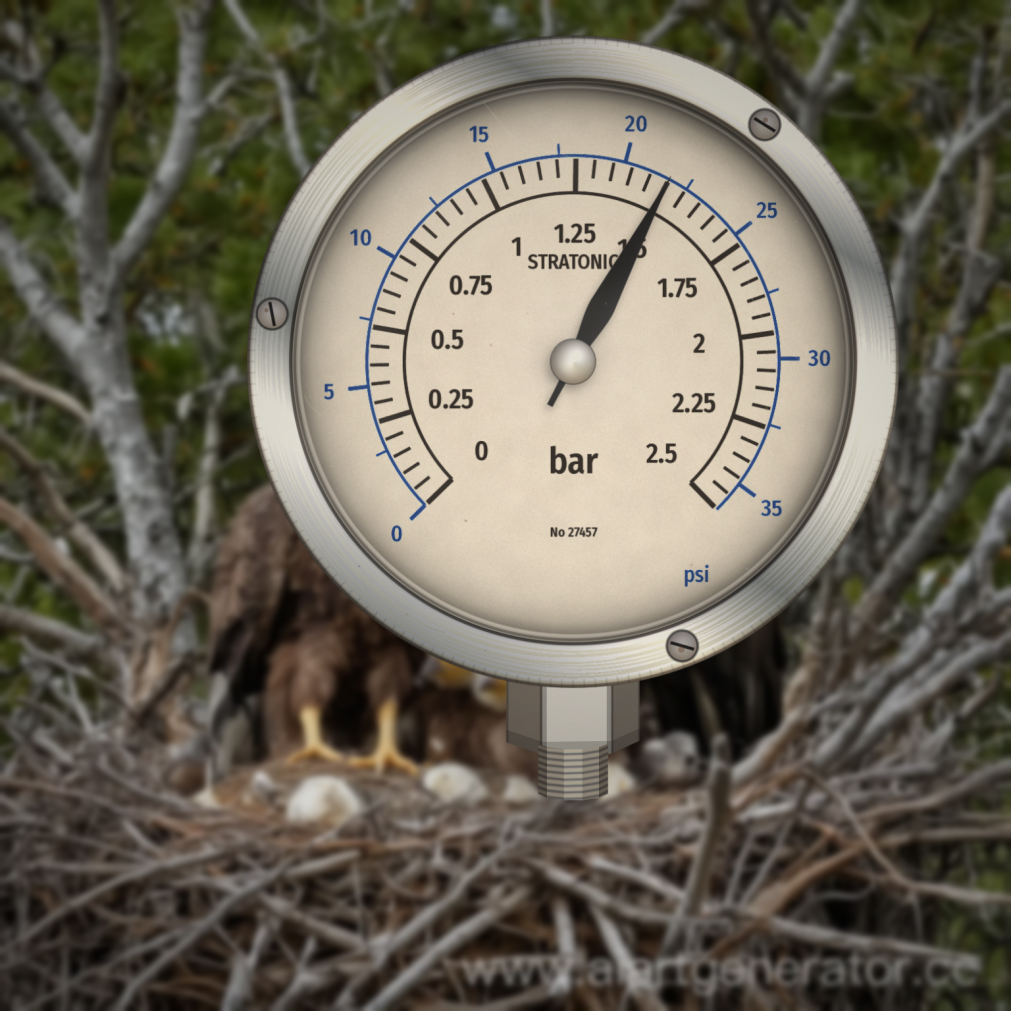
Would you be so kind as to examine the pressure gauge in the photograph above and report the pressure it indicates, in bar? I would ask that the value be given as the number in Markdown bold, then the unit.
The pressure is **1.5** bar
